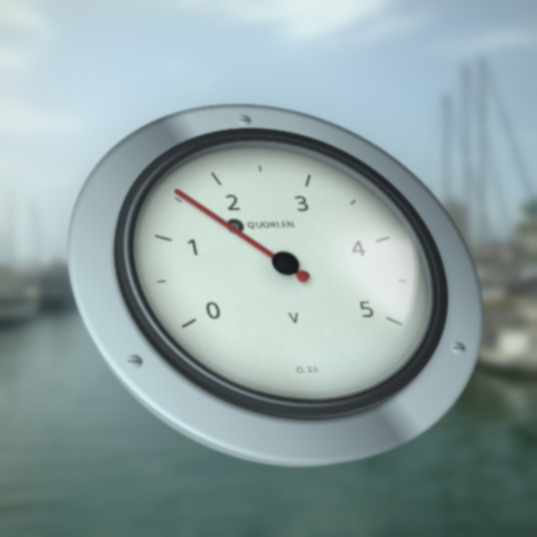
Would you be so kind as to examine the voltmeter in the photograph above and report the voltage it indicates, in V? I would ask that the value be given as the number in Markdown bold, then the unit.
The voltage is **1.5** V
